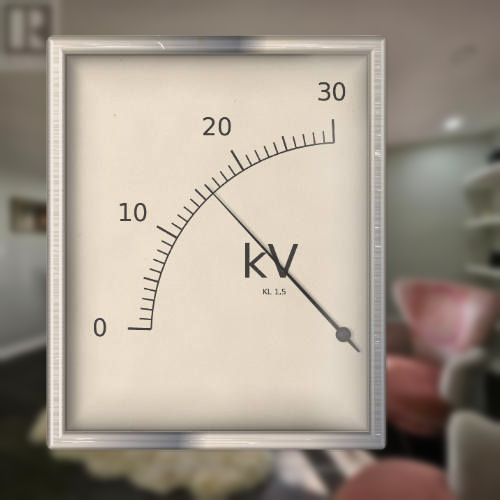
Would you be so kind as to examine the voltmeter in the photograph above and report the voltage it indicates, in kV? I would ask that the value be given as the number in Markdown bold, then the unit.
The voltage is **16** kV
